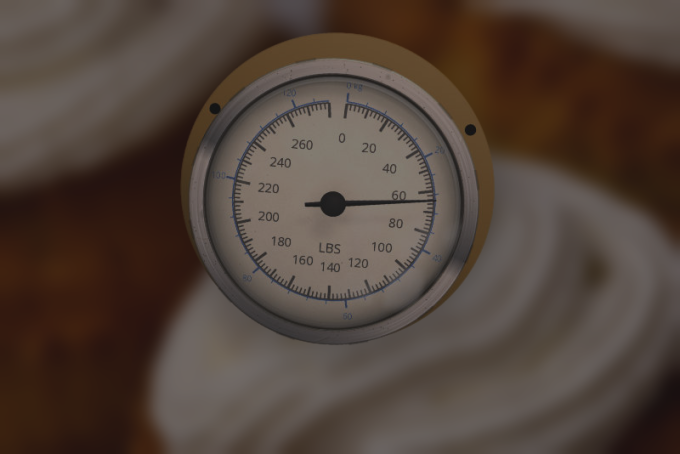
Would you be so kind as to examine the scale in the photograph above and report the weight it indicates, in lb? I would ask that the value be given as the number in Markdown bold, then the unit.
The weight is **64** lb
